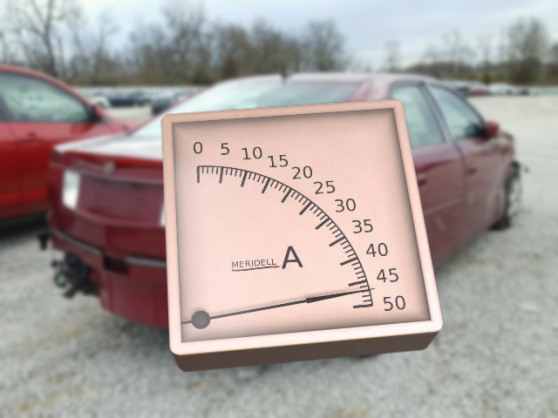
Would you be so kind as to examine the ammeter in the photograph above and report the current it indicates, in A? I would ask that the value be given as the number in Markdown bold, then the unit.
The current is **47** A
